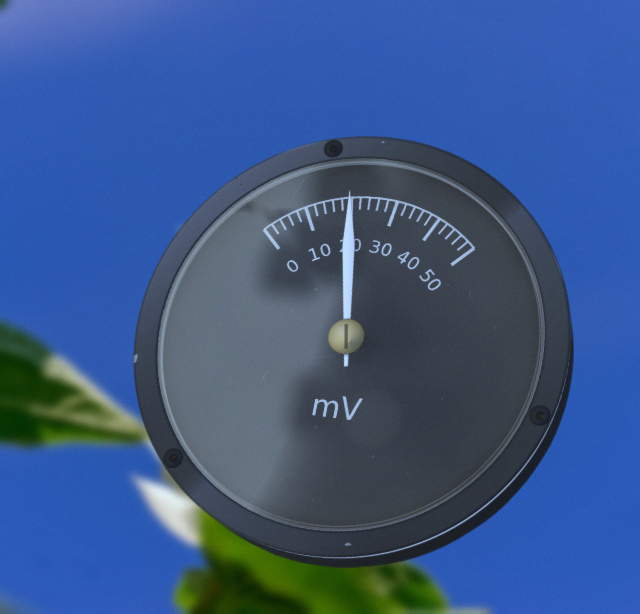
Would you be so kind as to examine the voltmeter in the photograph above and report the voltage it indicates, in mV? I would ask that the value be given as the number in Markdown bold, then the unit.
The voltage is **20** mV
